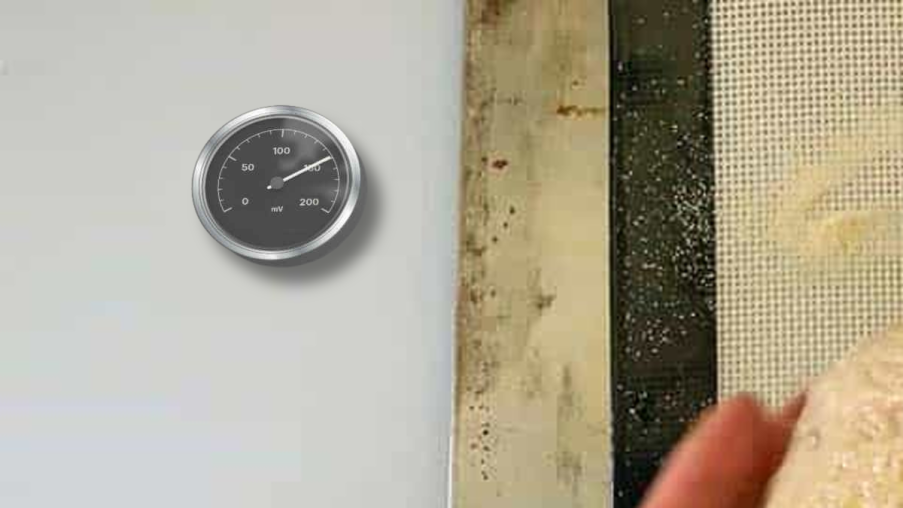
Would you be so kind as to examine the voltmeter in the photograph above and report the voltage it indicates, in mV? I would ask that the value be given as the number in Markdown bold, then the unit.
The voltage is **150** mV
